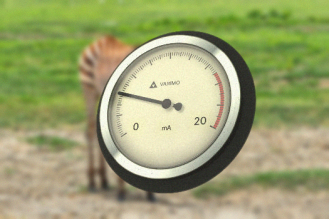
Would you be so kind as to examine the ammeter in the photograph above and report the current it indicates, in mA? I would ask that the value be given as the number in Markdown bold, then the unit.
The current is **4** mA
